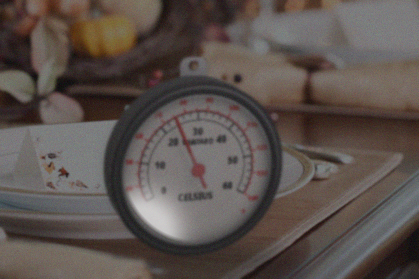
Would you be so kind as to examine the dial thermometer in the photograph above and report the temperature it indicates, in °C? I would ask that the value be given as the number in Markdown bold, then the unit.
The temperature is **24** °C
